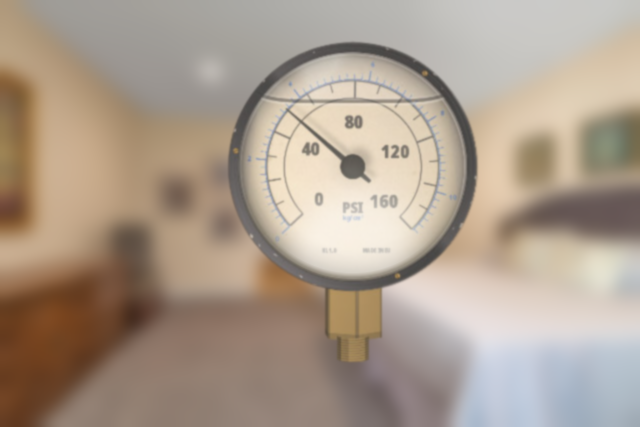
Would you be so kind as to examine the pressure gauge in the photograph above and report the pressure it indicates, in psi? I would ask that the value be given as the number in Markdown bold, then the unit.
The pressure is **50** psi
